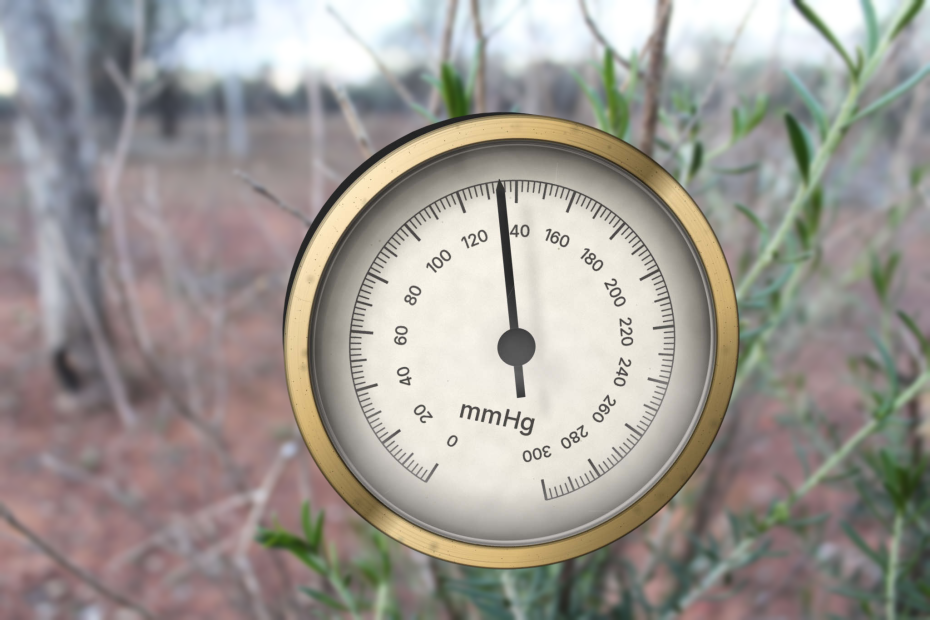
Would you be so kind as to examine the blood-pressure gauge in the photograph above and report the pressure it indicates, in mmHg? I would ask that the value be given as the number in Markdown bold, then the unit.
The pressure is **134** mmHg
